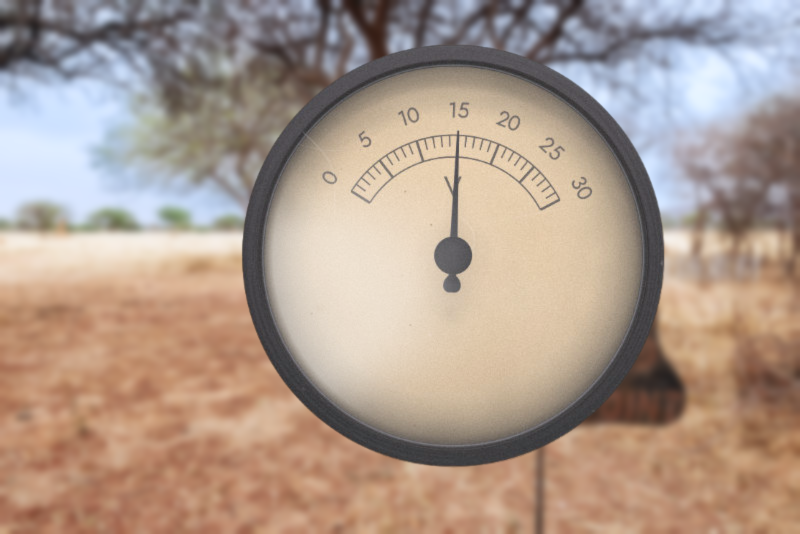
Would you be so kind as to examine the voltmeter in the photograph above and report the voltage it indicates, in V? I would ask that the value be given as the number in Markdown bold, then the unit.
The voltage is **15** V
